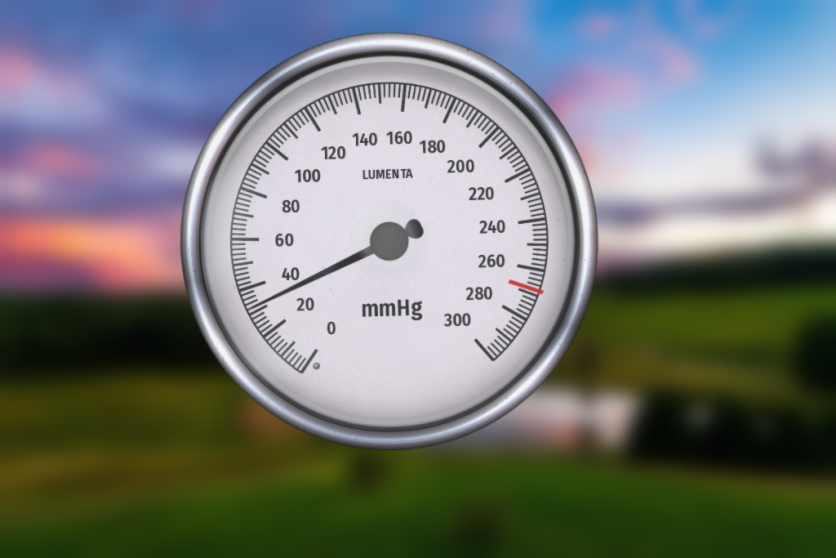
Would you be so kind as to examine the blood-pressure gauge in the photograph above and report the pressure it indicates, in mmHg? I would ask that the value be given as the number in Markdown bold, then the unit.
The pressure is **32** mmHg
